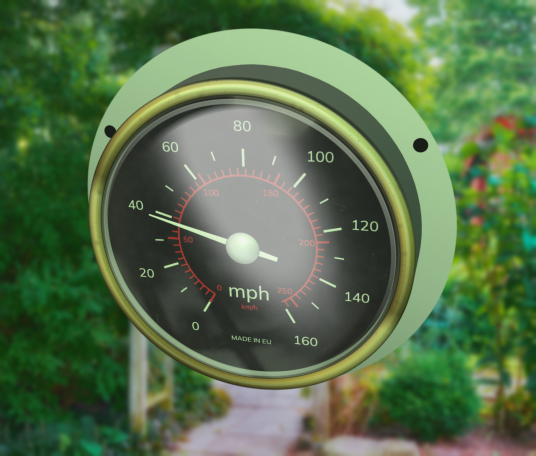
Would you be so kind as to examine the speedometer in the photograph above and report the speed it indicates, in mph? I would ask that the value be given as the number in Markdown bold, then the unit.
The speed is **40** mph
